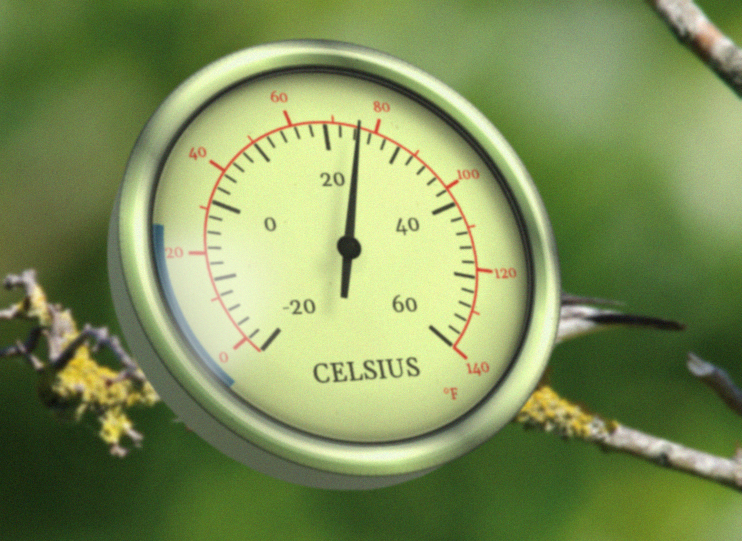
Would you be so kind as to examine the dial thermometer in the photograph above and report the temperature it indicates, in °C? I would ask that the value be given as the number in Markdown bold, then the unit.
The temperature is **24** °C
